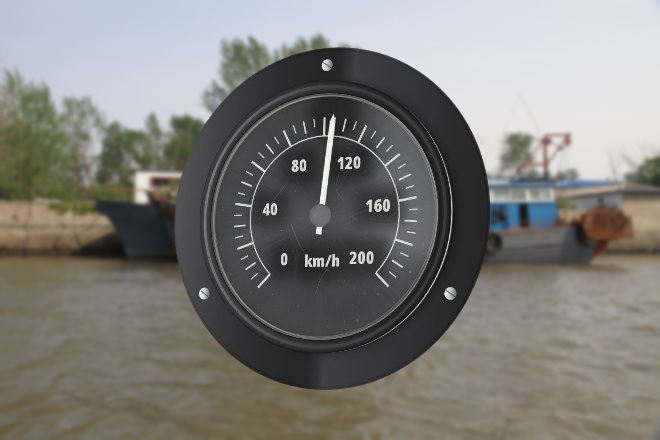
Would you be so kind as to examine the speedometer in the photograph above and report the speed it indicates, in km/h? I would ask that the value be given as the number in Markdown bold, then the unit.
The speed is **105** km/h
